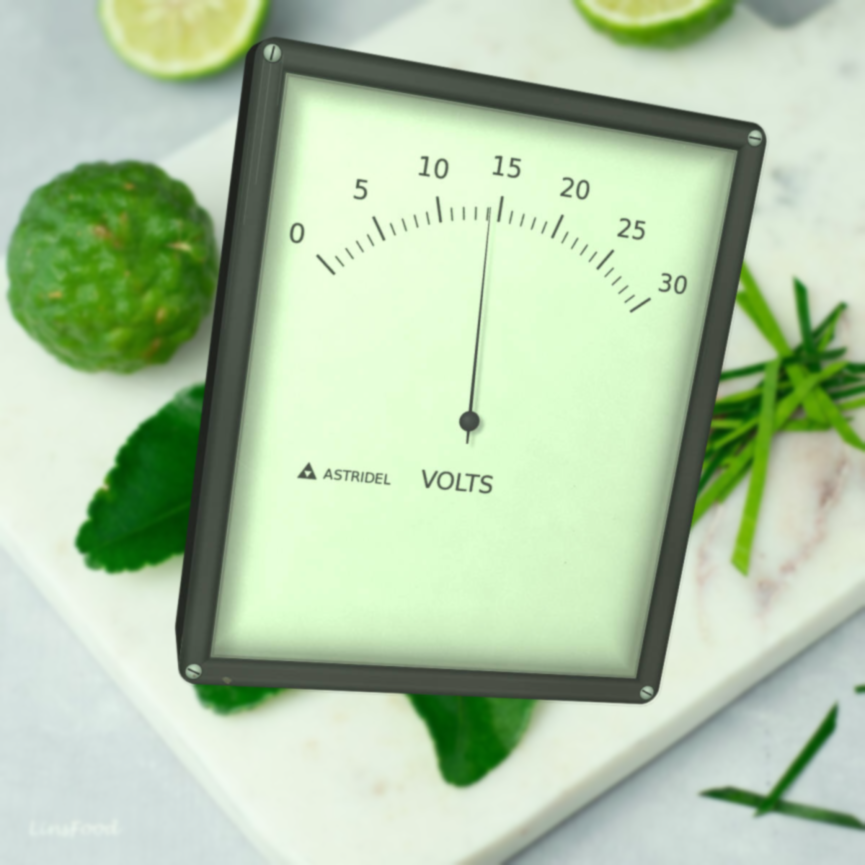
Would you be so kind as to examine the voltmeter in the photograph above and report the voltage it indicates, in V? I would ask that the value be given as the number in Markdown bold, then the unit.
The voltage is **14** V
